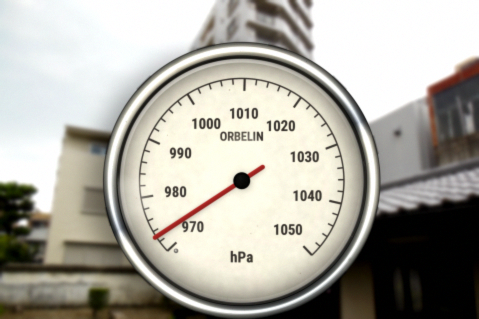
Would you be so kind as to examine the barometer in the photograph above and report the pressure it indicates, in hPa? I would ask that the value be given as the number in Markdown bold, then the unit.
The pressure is **973** hPa
